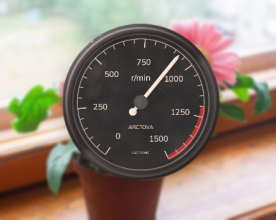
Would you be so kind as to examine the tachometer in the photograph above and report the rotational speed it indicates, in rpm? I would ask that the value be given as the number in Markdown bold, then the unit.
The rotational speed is **925** rpm
